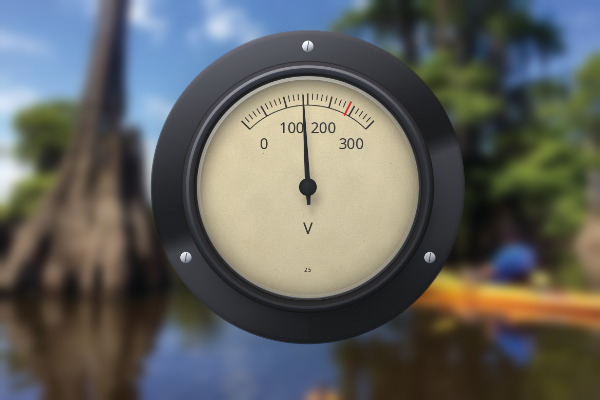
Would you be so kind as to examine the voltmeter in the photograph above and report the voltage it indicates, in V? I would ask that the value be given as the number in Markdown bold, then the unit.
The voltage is **140** V
